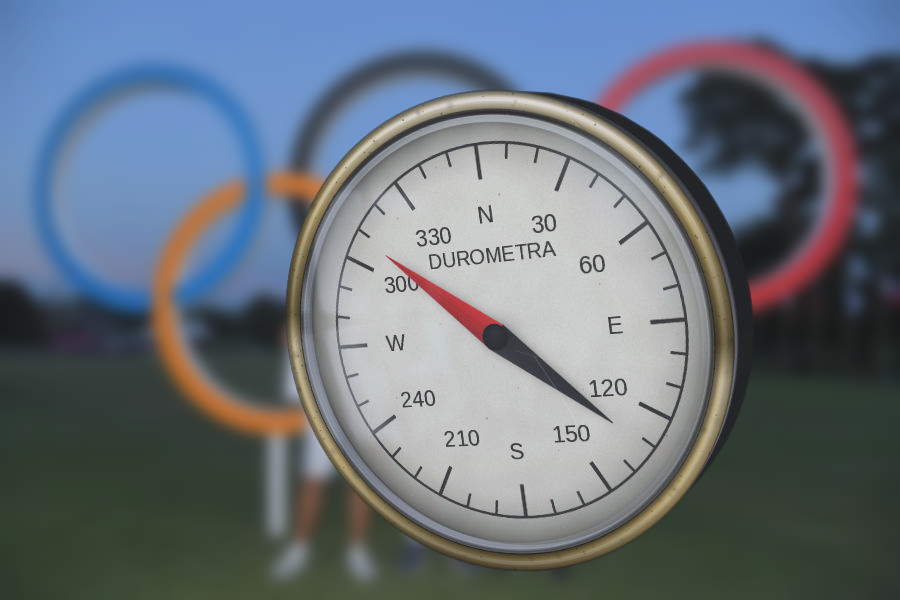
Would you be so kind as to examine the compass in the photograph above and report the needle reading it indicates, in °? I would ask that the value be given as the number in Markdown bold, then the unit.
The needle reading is **310** °
